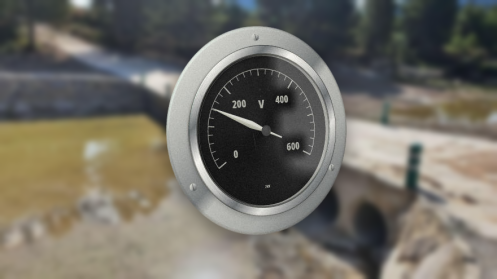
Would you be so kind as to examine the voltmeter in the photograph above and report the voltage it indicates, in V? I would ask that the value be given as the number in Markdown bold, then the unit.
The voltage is **140** V
